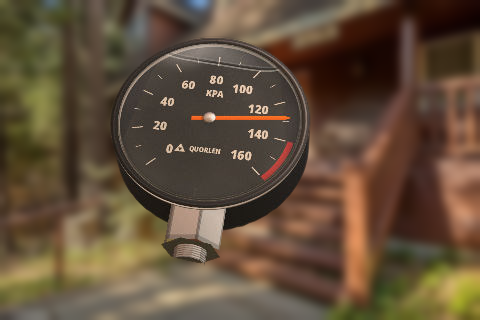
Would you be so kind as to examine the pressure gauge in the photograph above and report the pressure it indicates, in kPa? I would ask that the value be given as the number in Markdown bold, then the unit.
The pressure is **130** kPa
